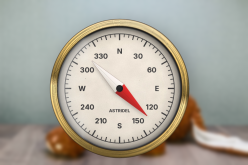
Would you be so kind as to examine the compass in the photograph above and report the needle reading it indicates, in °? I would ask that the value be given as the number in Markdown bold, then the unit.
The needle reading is **135** °
